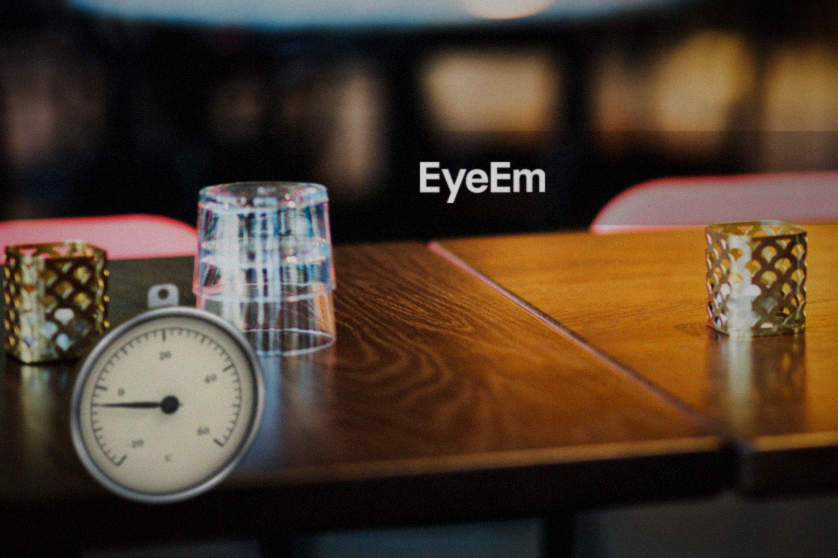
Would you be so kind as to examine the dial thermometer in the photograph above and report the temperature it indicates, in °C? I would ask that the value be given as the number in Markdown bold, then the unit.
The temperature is **-4** °C
